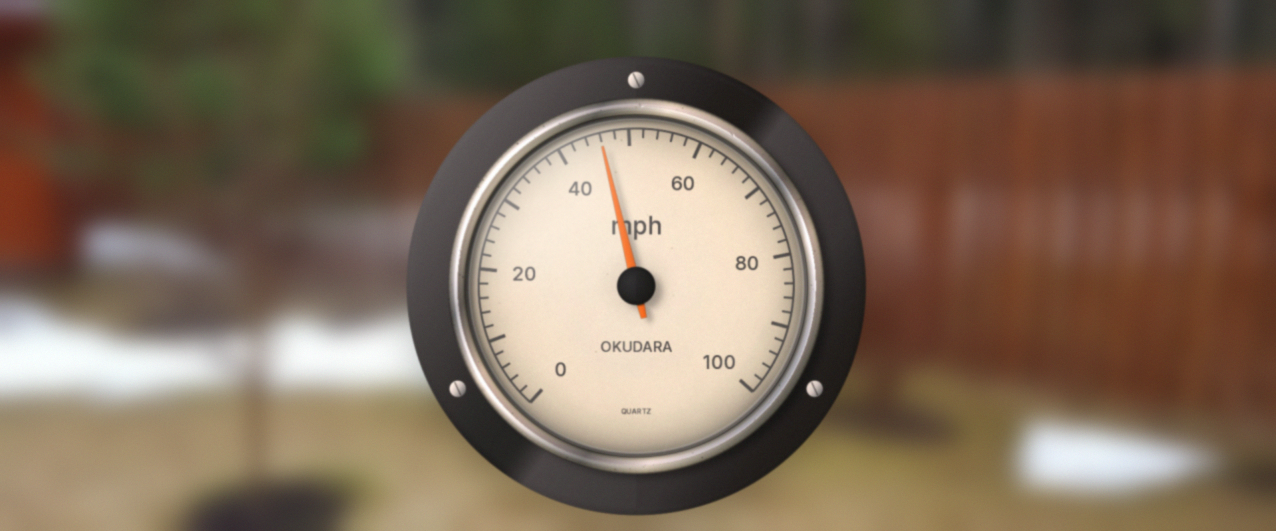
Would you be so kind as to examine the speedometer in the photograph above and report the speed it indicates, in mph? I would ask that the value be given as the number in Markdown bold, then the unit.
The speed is **46** mph
